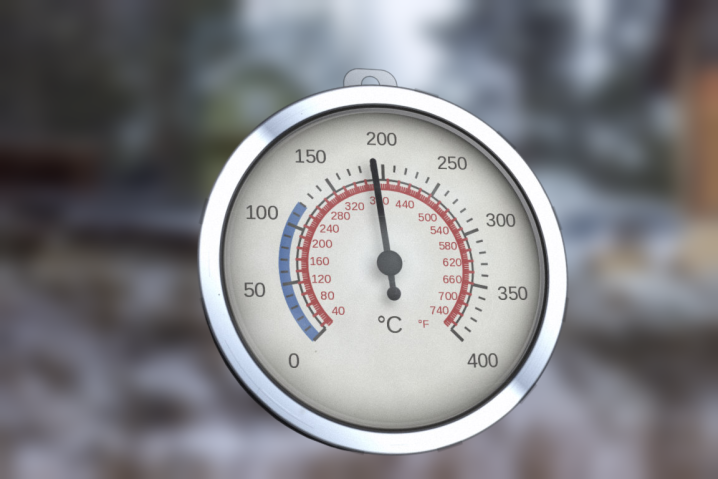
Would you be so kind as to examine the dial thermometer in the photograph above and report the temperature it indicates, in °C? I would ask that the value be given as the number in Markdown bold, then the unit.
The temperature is **190** °C
